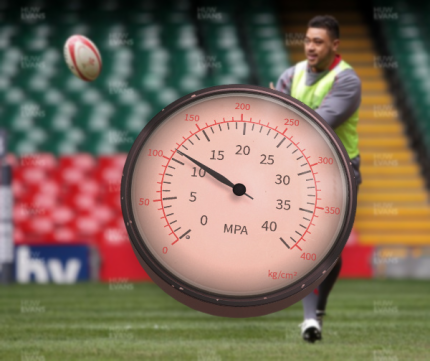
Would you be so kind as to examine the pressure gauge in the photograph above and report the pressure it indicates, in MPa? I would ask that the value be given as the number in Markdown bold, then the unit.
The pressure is **11** MPa
